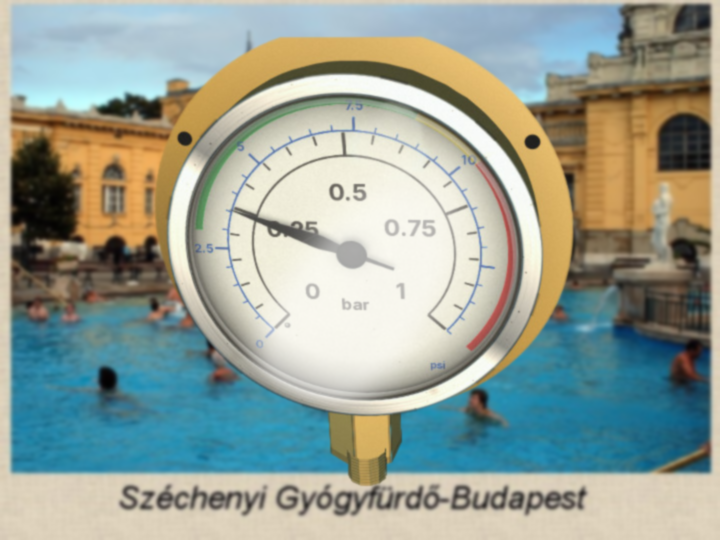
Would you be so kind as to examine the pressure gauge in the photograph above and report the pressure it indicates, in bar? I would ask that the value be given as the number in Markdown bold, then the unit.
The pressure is **0.25** bar
